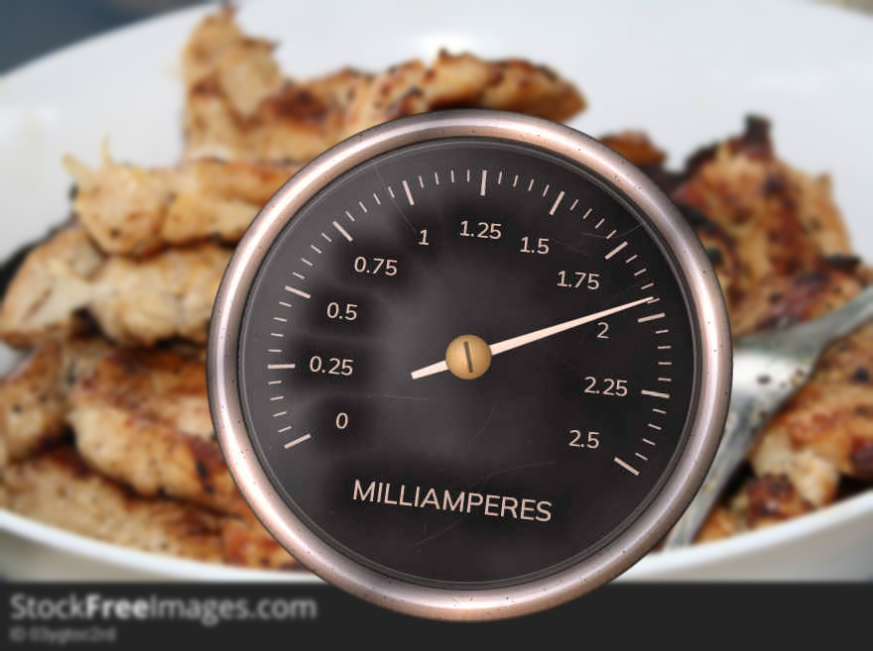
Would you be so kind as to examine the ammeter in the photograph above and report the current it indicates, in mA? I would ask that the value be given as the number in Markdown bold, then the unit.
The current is **1.95** mA
